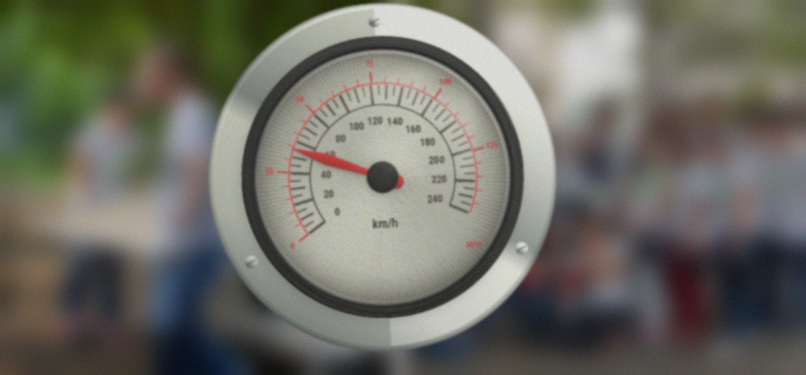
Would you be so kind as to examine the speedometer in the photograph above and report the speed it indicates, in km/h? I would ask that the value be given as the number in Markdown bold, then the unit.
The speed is **55** km/h
